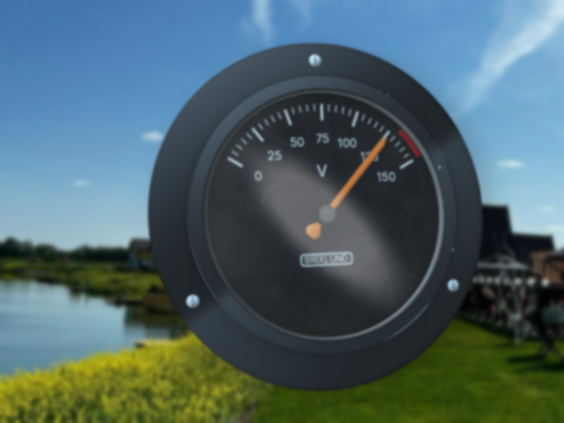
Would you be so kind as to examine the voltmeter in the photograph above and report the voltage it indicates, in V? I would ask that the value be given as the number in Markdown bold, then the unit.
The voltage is **125** V
